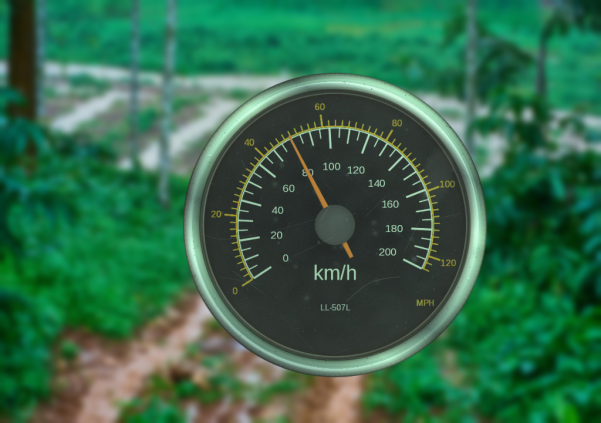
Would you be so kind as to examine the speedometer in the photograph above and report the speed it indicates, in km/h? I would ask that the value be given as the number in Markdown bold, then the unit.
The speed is **80** km/h
